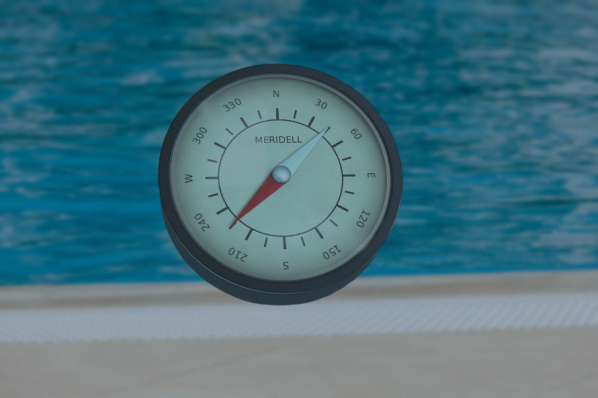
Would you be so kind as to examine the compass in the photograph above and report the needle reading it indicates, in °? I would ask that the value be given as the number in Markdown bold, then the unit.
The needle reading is **225** °
